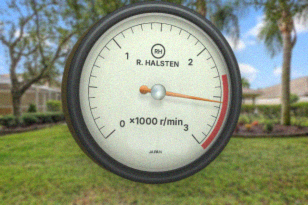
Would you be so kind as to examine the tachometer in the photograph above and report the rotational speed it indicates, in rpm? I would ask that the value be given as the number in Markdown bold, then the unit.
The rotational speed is **2550** rpm
